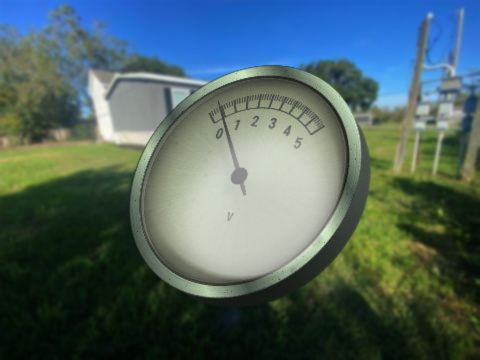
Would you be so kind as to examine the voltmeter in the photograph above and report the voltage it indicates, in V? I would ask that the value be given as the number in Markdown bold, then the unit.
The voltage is **0.5** V
